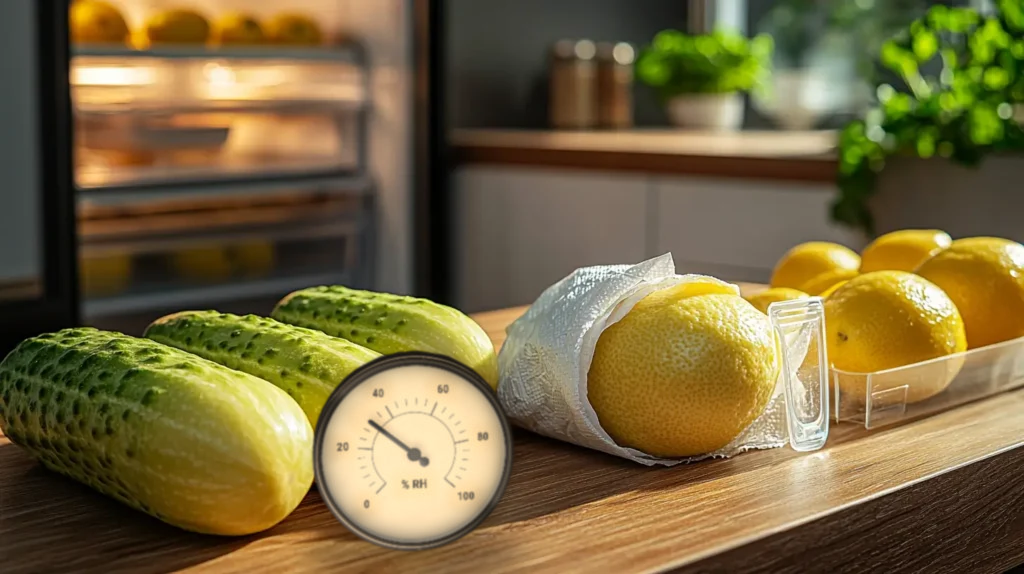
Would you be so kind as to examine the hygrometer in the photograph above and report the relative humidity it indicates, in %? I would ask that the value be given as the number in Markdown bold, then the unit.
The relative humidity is **32** %
